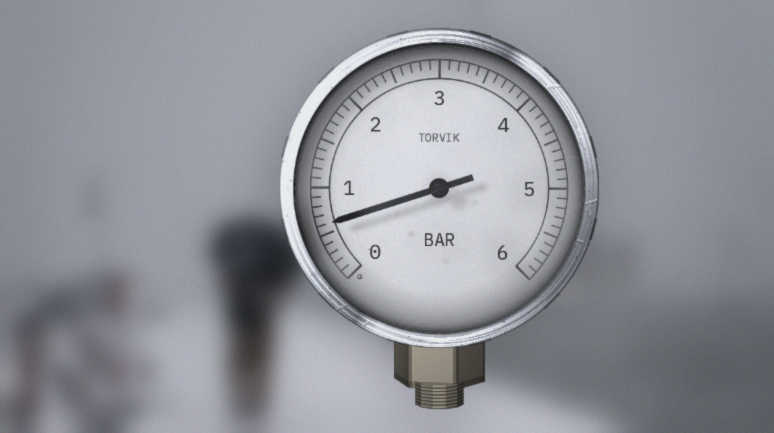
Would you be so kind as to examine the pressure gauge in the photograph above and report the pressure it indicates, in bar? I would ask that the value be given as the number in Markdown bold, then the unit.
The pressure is **0.6** bar
